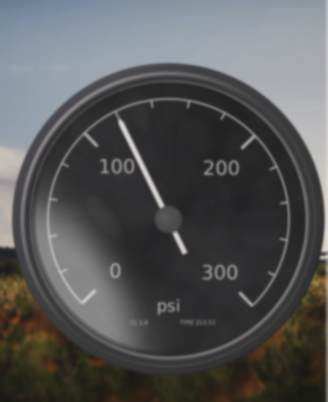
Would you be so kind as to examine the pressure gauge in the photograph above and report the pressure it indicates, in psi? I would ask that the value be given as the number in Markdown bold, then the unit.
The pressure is **120** psi
